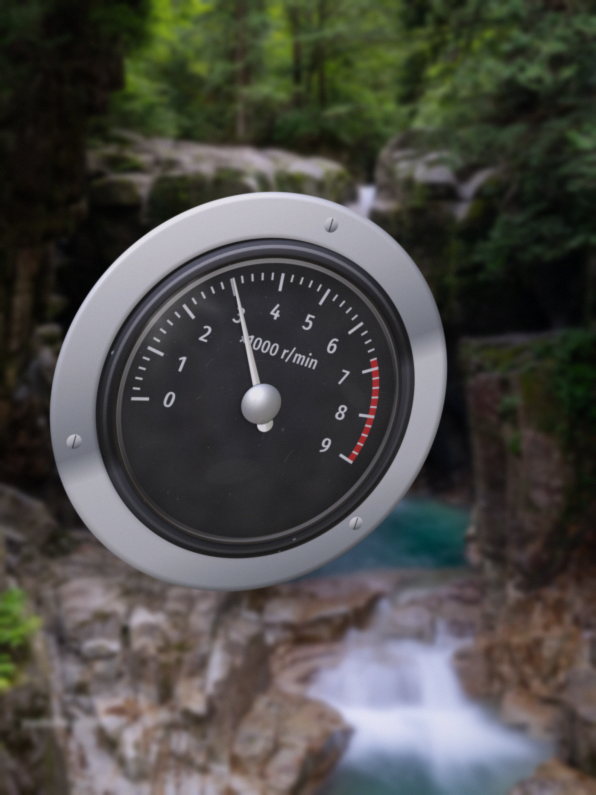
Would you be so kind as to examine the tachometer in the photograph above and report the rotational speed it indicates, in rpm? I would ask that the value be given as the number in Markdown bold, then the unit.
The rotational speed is **3000** rpm
